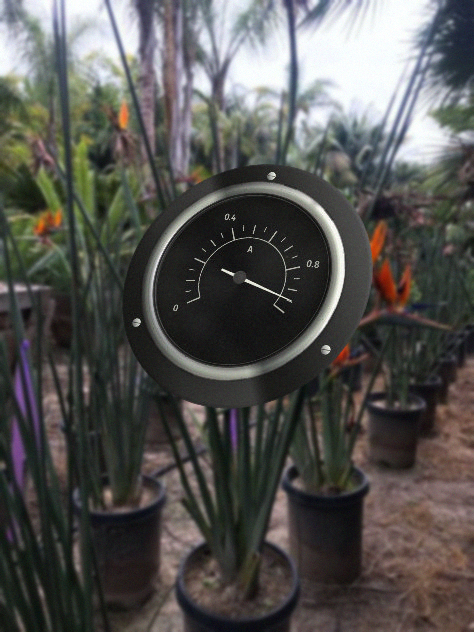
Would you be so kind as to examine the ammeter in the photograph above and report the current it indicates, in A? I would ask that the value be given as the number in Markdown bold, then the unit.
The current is **0.95** A
